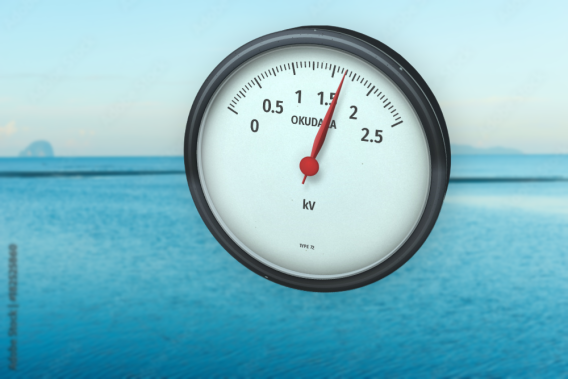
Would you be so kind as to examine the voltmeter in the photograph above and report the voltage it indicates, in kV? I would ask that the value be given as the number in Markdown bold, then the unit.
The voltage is **1.65** kV
